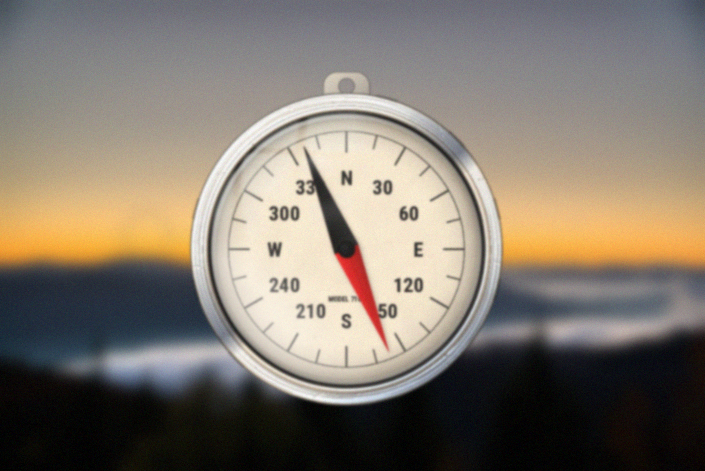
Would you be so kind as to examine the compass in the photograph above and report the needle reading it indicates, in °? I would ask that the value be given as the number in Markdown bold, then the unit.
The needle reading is **157.5** °
